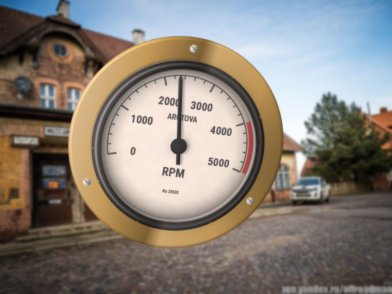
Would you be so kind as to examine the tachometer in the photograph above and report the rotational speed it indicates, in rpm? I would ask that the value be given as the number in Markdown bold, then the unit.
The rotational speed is **2300** rpm
